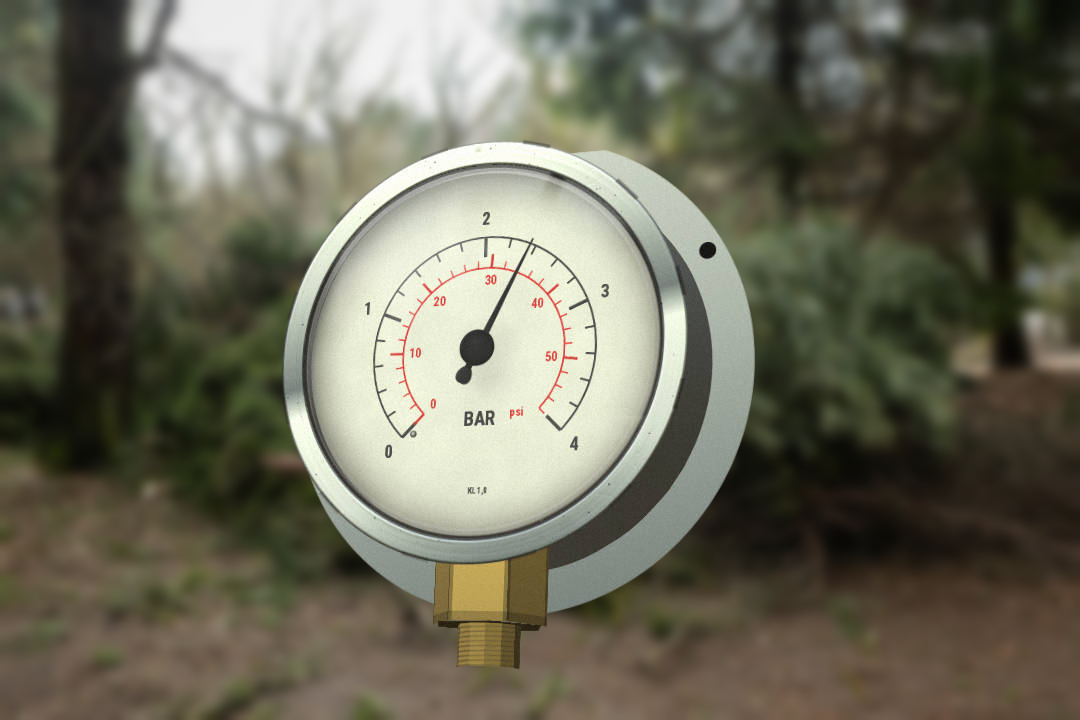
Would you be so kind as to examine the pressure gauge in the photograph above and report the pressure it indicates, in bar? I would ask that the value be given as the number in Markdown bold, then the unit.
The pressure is **2.4** bar
